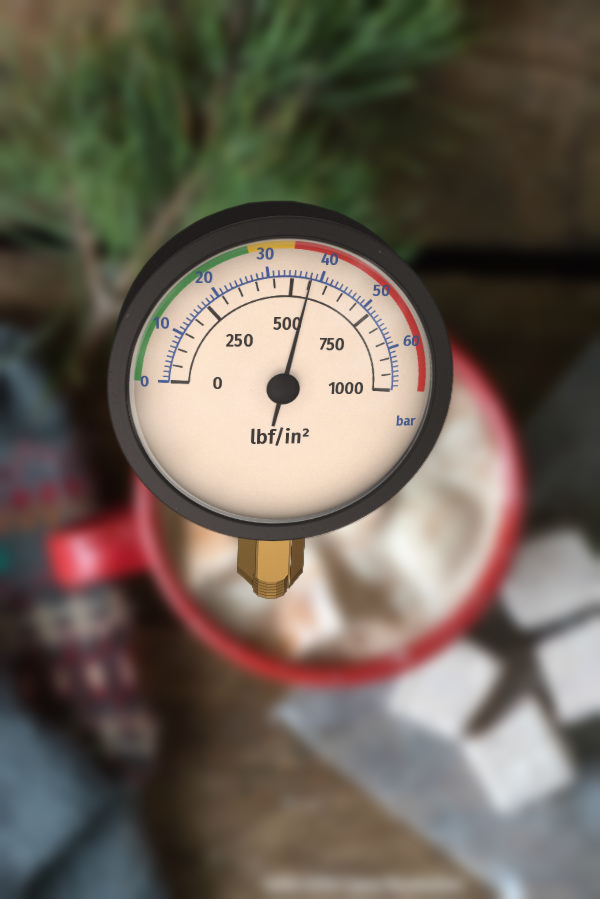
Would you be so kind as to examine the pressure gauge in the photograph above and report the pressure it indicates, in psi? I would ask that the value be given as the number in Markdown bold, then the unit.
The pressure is **550** psi
